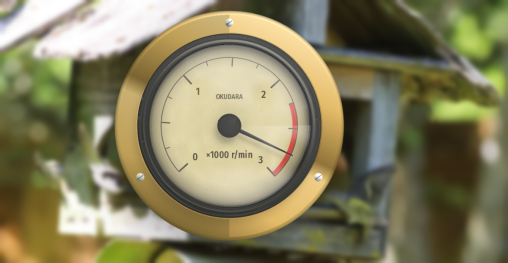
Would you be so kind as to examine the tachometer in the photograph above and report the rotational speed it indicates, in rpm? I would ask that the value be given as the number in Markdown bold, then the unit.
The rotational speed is **2750** rpm
